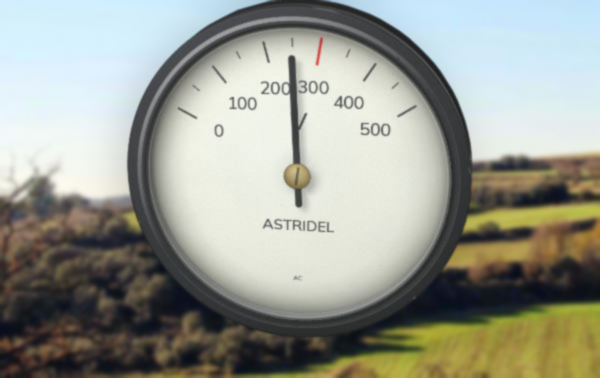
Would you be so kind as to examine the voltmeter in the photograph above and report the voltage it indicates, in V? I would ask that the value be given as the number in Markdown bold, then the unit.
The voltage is **250** V
